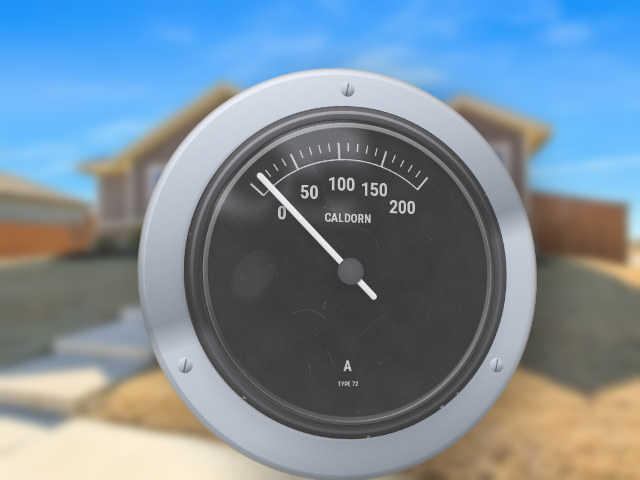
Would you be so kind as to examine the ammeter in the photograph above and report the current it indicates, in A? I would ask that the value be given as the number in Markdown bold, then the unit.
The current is **10** A
